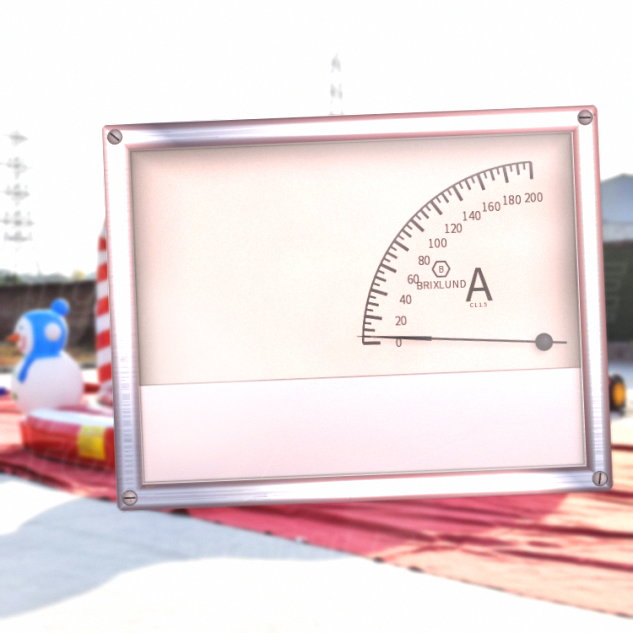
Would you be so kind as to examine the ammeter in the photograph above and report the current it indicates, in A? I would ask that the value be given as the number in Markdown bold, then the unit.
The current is **5** A
